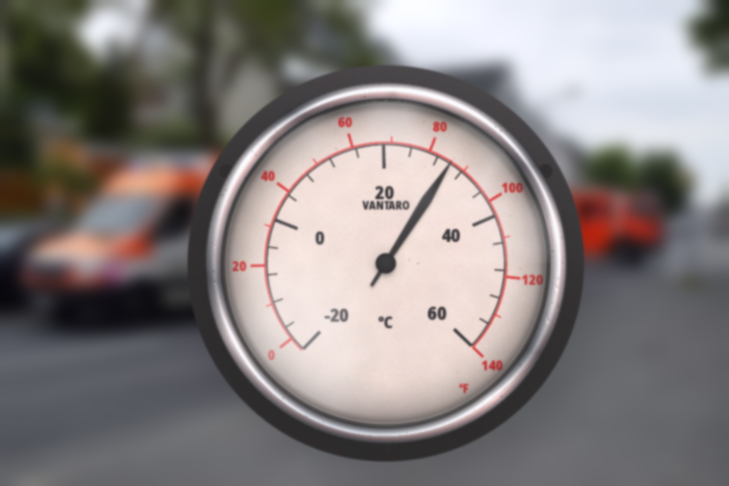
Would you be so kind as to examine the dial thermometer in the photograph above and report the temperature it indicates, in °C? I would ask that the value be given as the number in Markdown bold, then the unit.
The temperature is **30** °C
